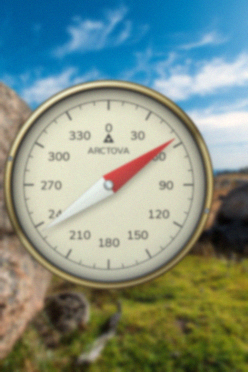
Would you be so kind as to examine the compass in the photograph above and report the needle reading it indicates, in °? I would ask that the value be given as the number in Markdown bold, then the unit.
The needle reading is **55** °
